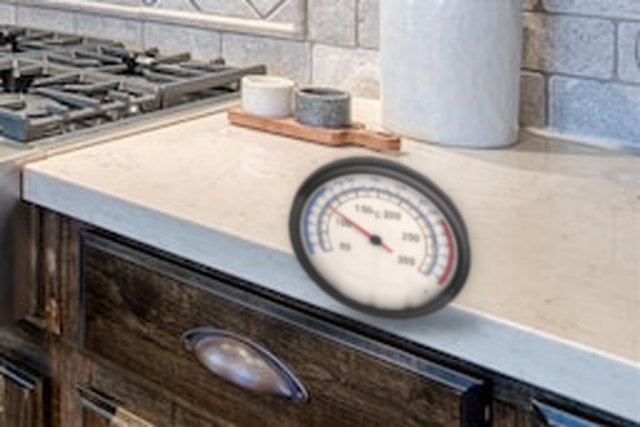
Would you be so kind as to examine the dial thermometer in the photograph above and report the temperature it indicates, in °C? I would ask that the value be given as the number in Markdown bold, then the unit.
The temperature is **112.5** °C
